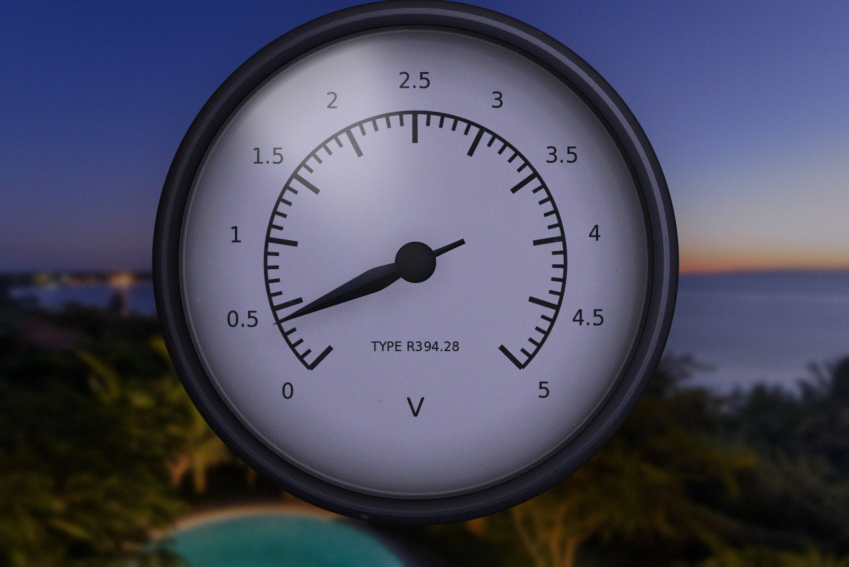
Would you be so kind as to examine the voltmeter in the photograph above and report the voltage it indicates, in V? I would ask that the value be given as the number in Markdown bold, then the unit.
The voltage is **0.4** V
